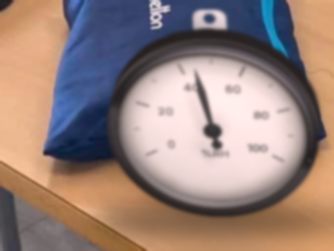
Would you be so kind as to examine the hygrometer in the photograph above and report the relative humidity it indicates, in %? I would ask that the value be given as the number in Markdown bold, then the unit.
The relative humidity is **45** %
